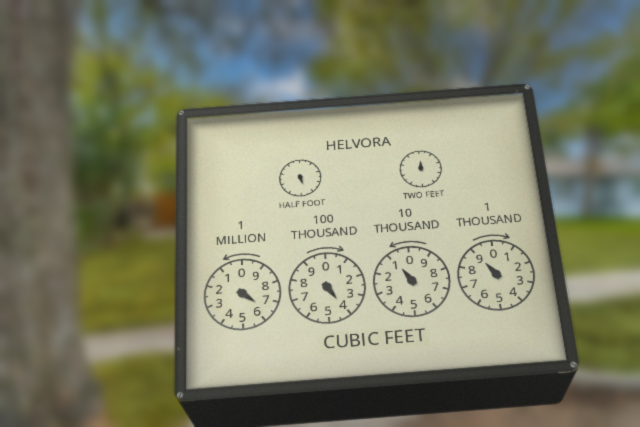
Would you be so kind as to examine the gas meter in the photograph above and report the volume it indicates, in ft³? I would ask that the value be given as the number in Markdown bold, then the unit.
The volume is **640900** ft³
